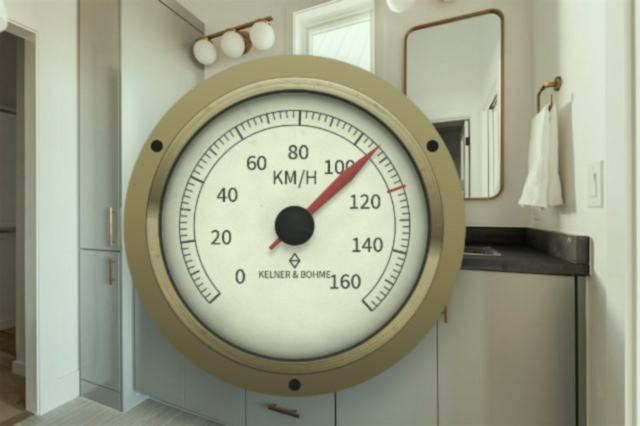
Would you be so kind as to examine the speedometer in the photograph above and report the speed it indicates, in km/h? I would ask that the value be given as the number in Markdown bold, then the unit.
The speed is **106** km/h
